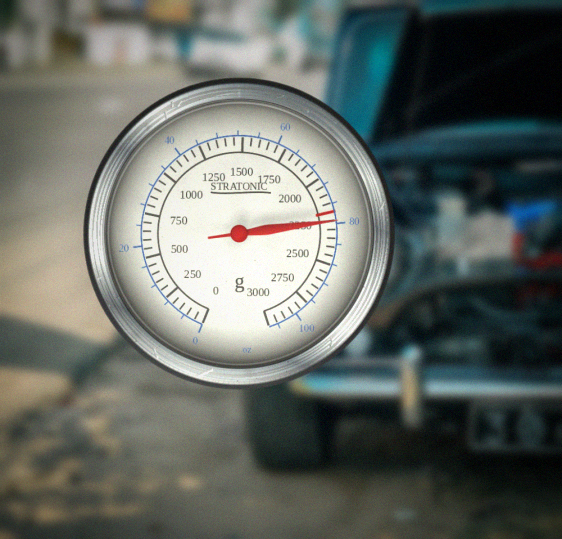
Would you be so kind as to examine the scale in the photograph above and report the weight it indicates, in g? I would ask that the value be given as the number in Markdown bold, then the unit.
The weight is **2250** g
